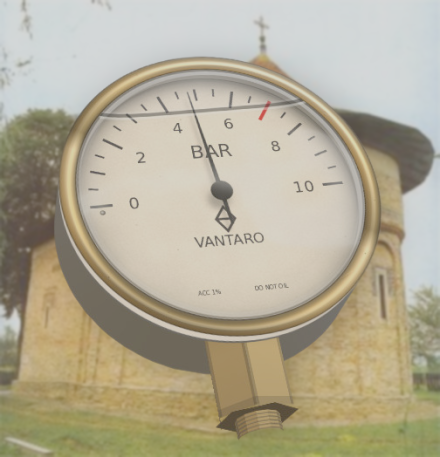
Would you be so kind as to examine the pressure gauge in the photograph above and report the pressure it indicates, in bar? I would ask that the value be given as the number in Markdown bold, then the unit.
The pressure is **4.75** bar
